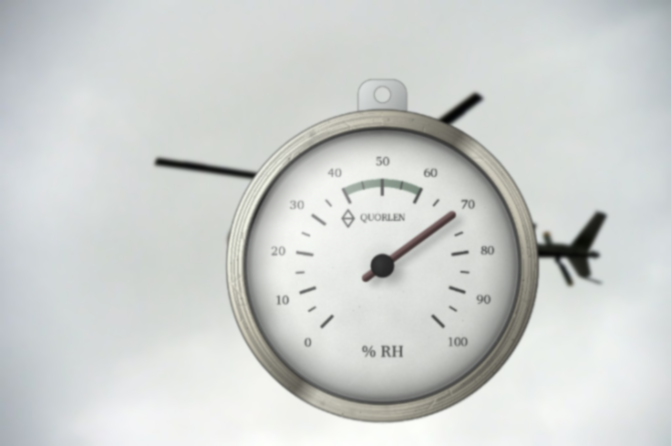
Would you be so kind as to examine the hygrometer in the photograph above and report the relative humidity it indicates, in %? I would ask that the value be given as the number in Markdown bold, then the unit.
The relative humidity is **70** %
